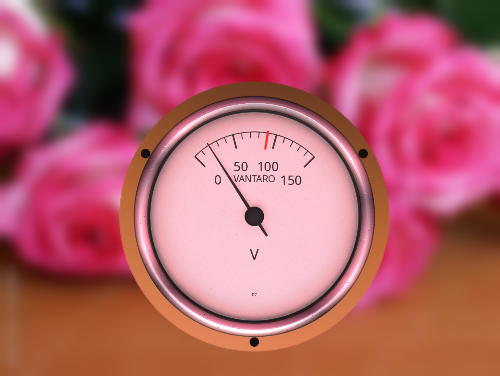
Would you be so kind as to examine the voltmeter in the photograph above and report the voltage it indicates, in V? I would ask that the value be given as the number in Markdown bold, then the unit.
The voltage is **20** V
